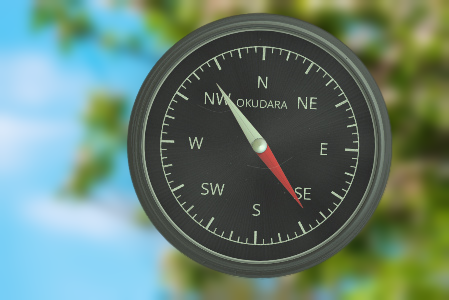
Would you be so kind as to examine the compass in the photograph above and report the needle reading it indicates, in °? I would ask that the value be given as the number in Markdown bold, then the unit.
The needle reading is **142.5** °
